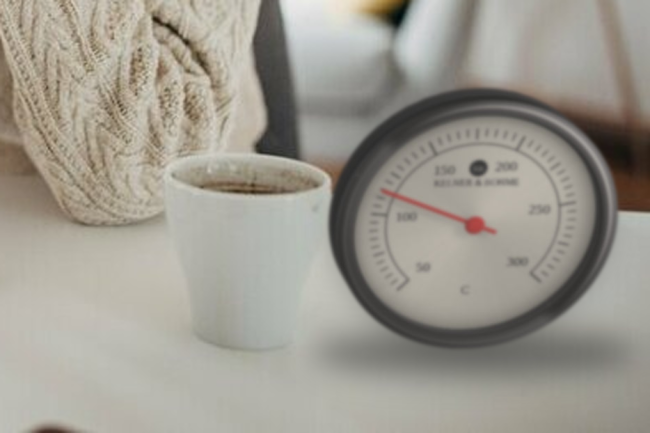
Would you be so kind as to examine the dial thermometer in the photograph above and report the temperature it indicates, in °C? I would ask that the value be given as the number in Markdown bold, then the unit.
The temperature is **115** °C
